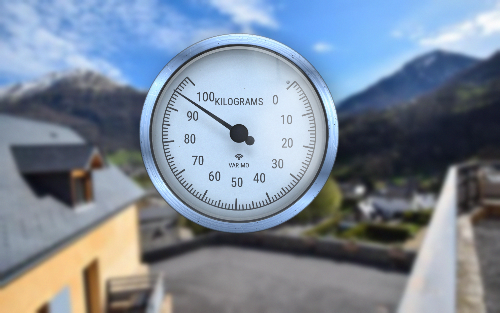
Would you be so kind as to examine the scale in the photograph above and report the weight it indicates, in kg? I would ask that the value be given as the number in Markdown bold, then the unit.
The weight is **95** kg
